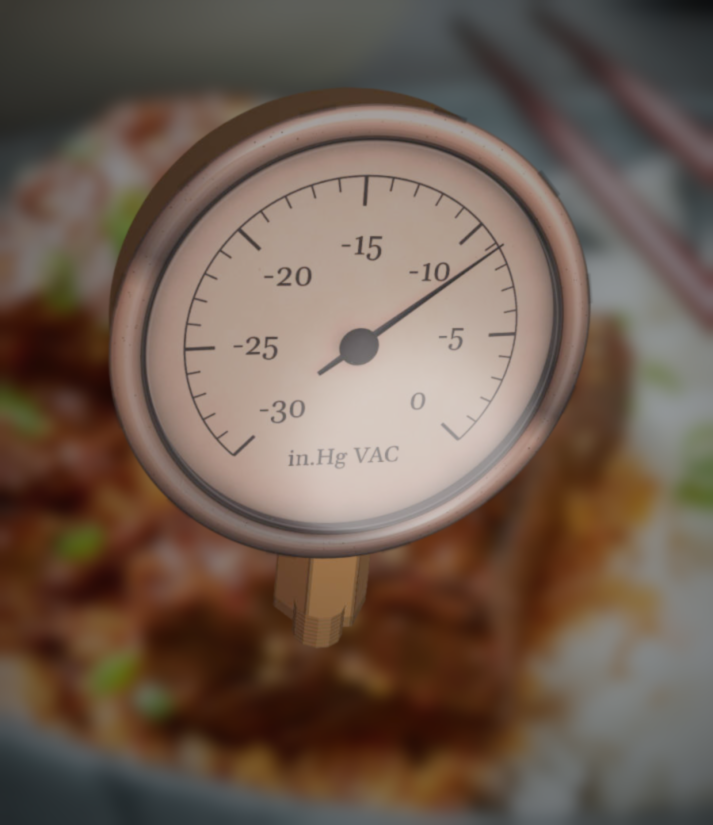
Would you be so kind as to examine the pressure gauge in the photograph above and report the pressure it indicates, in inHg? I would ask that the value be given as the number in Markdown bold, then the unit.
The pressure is **-9** inHg
